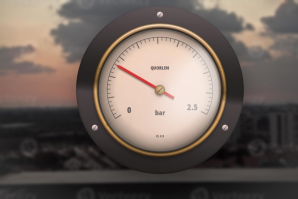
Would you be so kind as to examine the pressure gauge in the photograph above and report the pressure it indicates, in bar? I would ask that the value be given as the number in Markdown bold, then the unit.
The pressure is **0.65** bar
